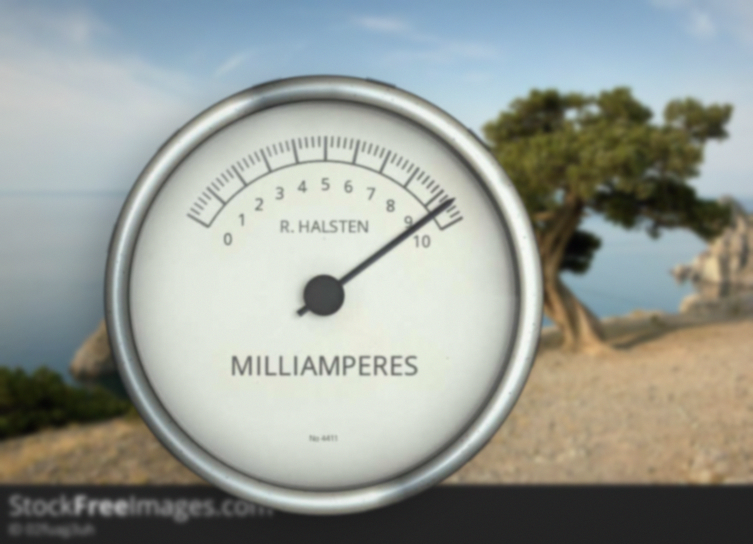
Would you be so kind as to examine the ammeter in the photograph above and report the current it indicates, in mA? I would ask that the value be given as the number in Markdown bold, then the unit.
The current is **9.4** mA
